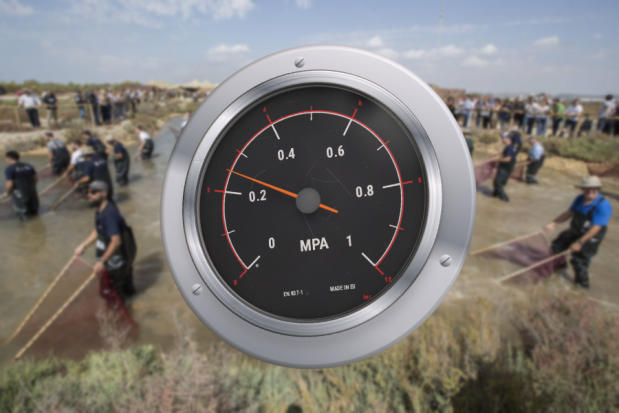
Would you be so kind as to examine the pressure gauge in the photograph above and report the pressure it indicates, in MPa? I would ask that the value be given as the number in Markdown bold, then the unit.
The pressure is **0.25** MPa
